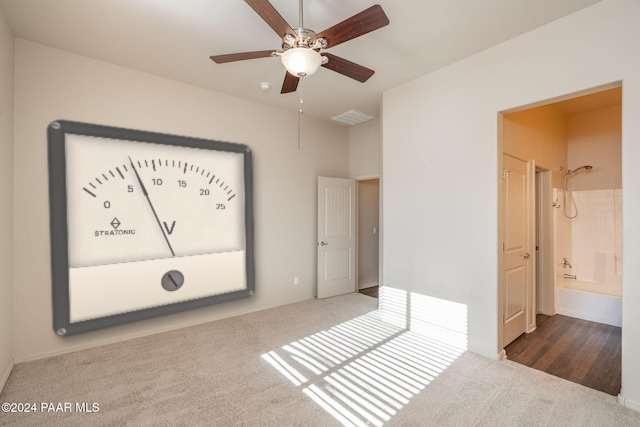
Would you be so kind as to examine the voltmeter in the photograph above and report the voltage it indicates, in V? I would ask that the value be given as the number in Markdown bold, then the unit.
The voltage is **7** V
